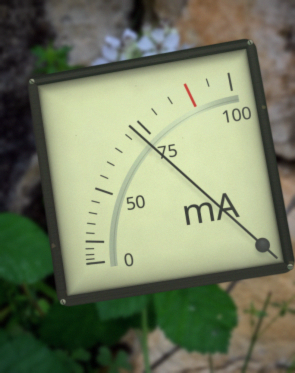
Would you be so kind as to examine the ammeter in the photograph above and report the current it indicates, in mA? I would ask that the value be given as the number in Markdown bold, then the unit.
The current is **72.5** mA
